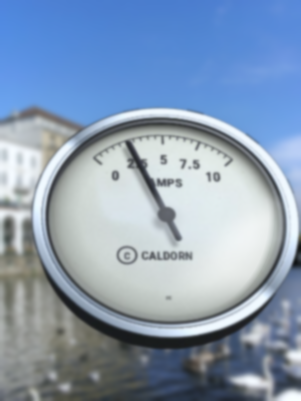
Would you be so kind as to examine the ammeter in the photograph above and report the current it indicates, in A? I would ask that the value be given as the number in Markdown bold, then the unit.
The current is **2.5** A
